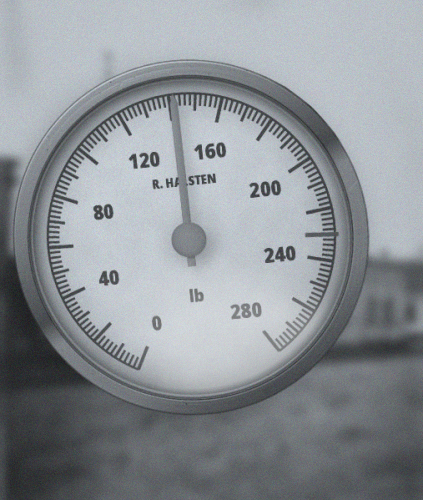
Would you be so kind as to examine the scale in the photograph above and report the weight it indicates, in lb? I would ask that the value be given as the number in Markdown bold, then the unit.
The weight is **142** lb
